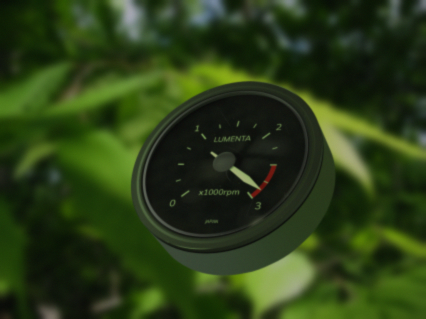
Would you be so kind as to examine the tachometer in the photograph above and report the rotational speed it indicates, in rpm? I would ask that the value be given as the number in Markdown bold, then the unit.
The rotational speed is **2875** rpm
